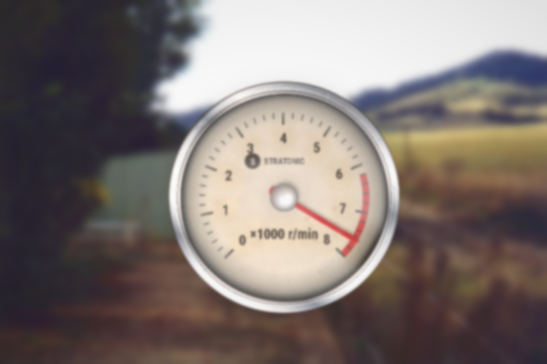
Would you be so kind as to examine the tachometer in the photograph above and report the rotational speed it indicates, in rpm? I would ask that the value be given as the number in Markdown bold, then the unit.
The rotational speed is **7600** rpm
